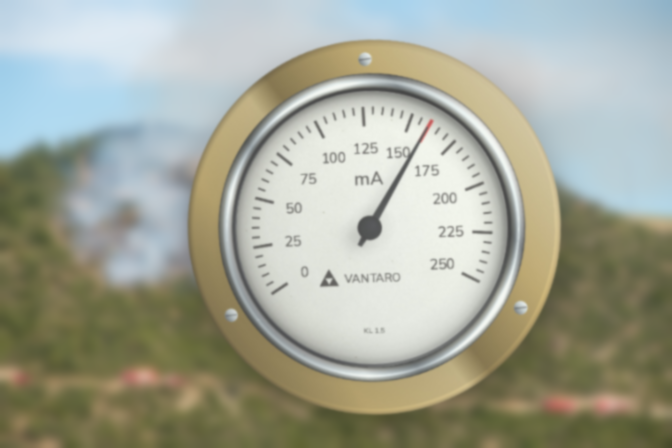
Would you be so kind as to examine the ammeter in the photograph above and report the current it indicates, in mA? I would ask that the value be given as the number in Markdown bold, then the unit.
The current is **160** mA
